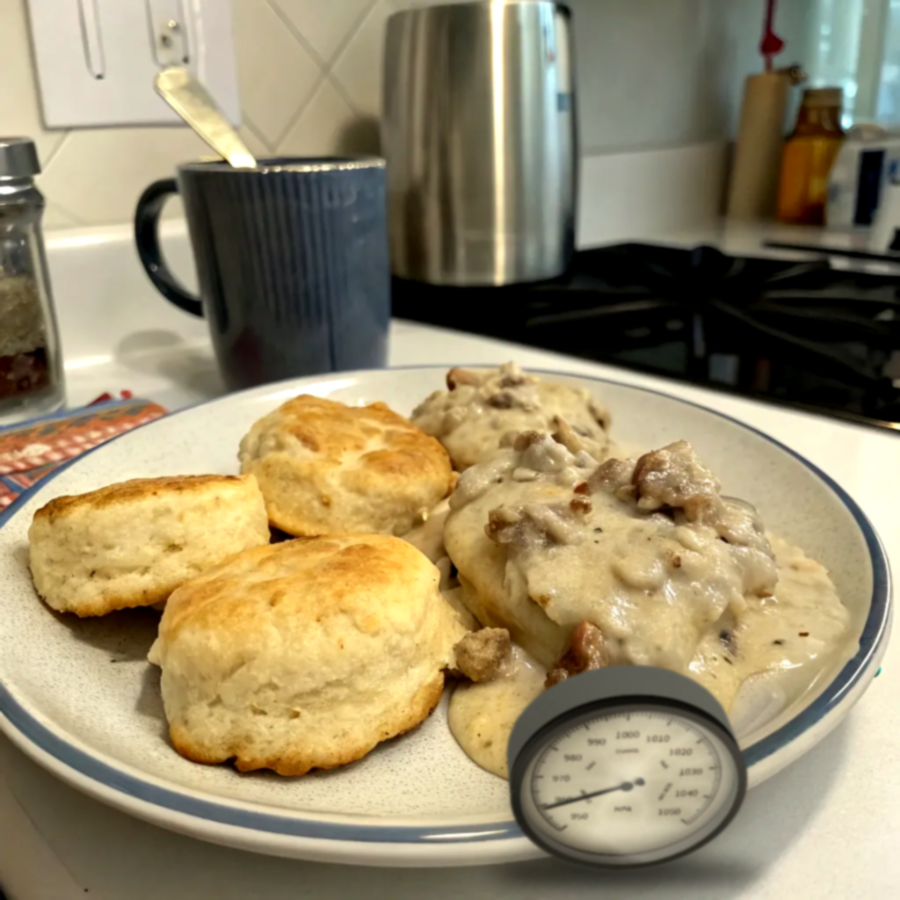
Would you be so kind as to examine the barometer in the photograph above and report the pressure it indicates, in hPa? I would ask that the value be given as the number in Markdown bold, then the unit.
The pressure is **960** hPa
